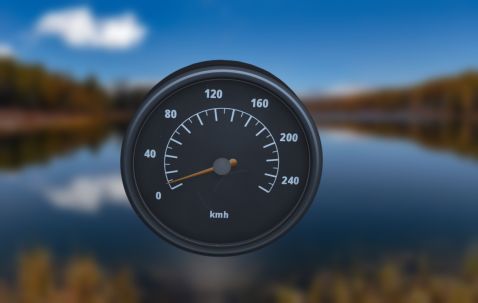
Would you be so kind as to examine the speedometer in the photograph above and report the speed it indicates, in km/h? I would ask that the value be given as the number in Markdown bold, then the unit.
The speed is **10** km/h
